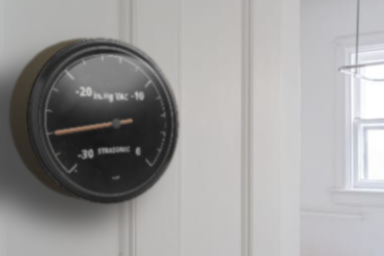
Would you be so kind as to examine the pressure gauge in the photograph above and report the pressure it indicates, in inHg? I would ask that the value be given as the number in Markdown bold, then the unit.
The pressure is **-26** inHg
